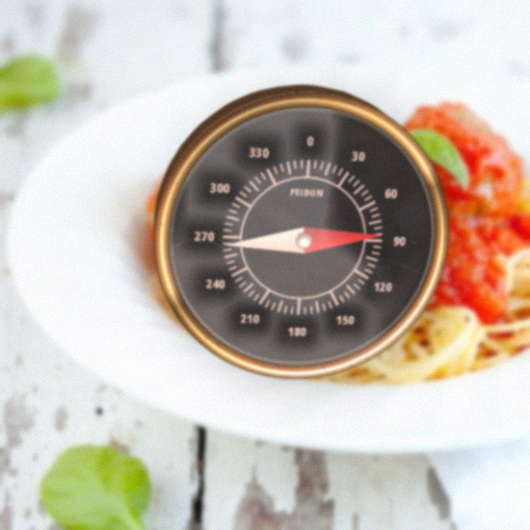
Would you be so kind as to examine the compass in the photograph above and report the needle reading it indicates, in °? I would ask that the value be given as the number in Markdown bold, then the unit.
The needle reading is **85** °
